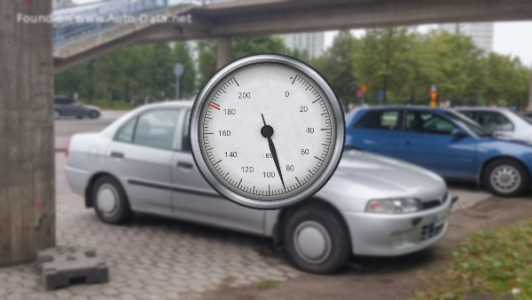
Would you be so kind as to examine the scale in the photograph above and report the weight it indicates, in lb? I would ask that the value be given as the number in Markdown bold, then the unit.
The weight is **90** lb
